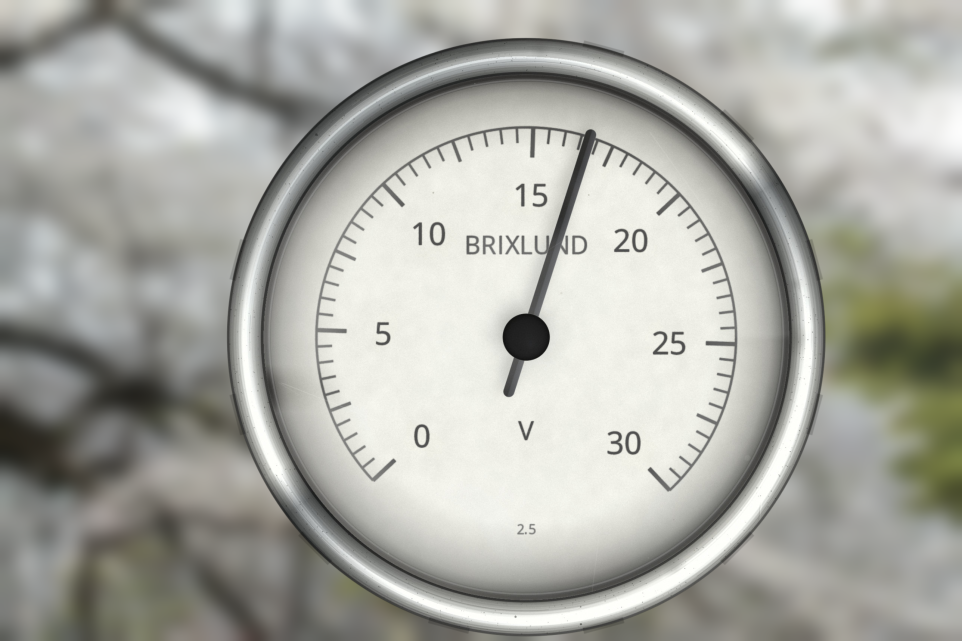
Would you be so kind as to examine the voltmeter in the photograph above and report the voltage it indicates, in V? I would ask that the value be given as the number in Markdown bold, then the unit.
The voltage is **16.75** V
